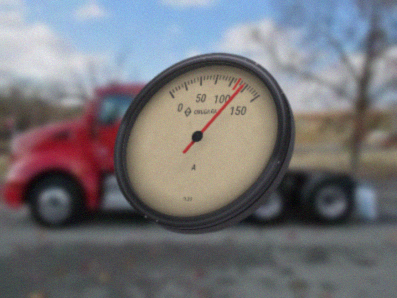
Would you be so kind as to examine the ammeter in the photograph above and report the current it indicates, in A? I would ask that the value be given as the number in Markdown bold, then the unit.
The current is **125** A
